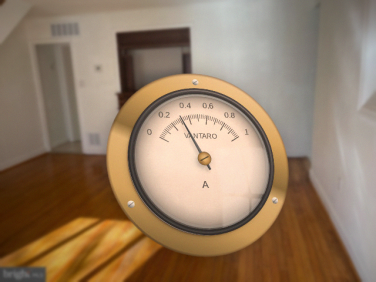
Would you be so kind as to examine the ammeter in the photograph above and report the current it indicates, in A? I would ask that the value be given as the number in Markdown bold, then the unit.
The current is **0.3** A
